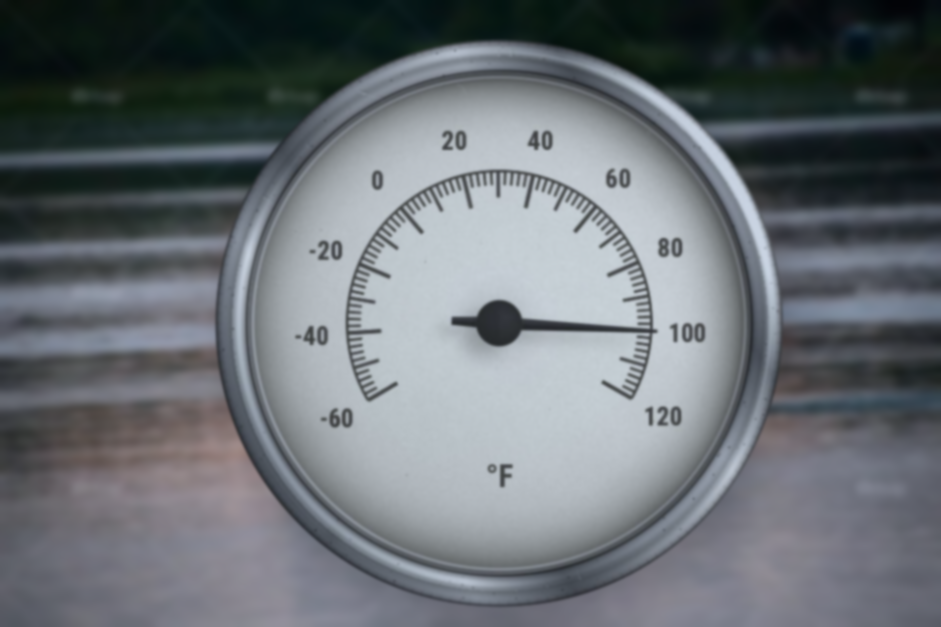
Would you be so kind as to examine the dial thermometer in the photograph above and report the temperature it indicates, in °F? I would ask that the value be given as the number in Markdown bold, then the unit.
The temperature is **100** °F
